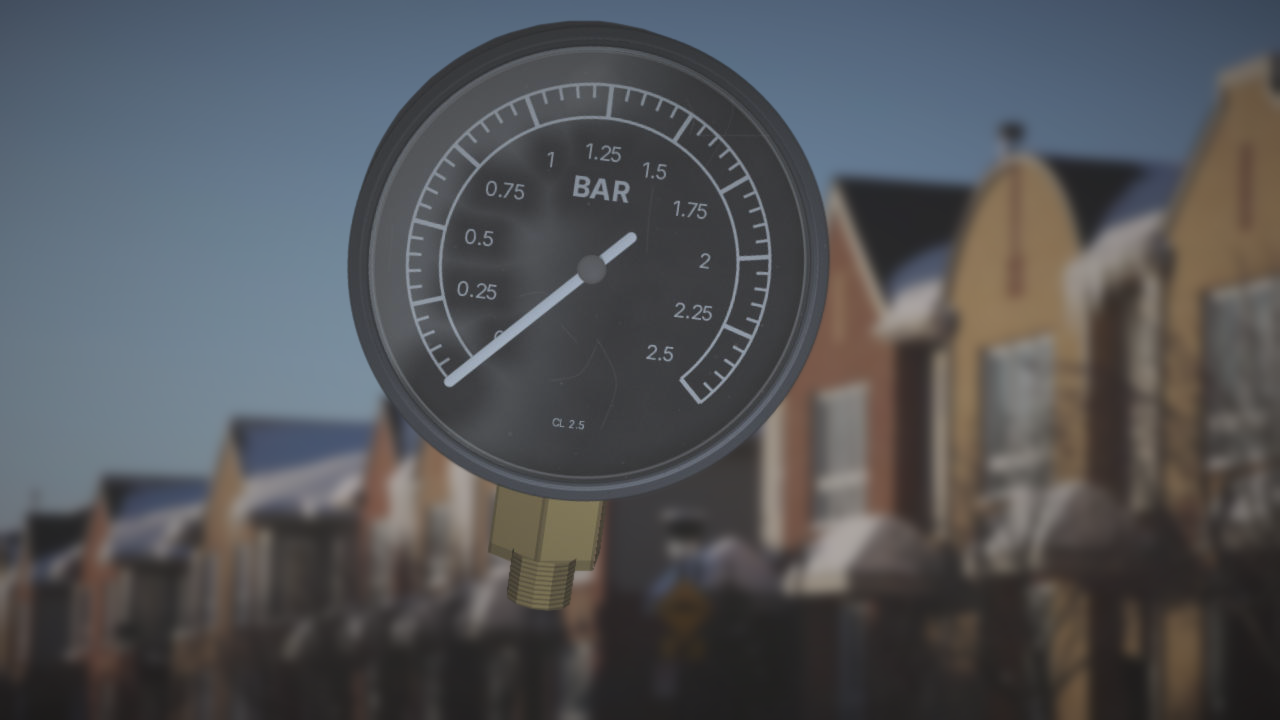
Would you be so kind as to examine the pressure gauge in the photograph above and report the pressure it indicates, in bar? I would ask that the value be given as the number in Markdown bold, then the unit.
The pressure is **0** bar
